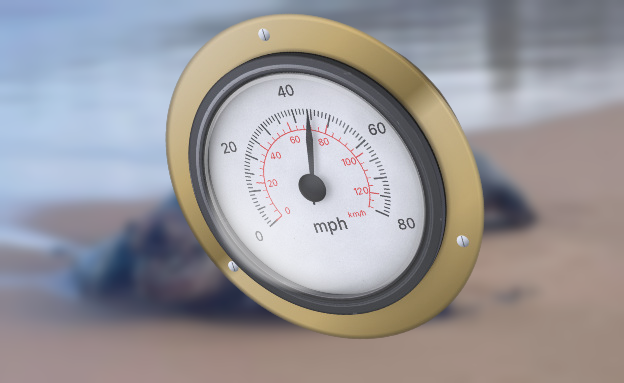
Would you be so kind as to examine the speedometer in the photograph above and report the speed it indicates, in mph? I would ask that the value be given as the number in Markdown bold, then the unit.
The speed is **45** mph
